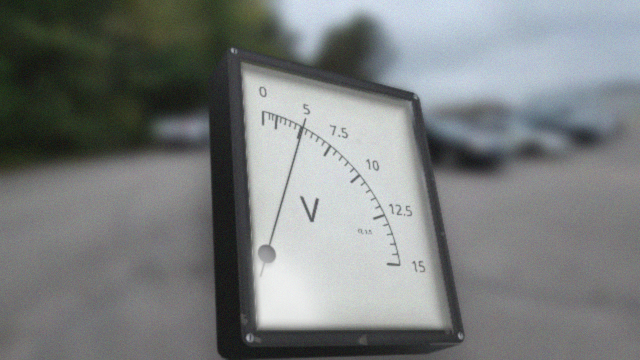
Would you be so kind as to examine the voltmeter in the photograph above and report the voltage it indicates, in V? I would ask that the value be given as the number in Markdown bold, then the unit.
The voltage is **5** V
